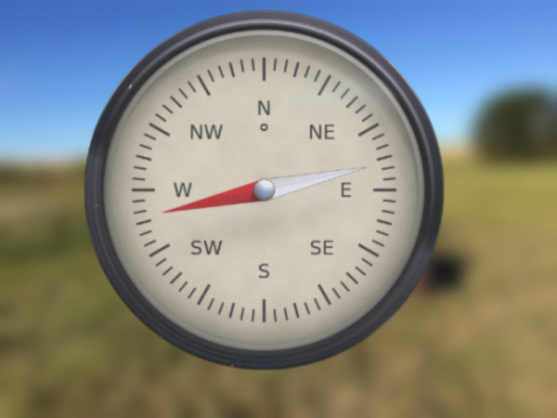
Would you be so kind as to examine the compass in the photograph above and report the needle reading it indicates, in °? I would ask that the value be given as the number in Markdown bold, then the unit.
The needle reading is **257.5** °
